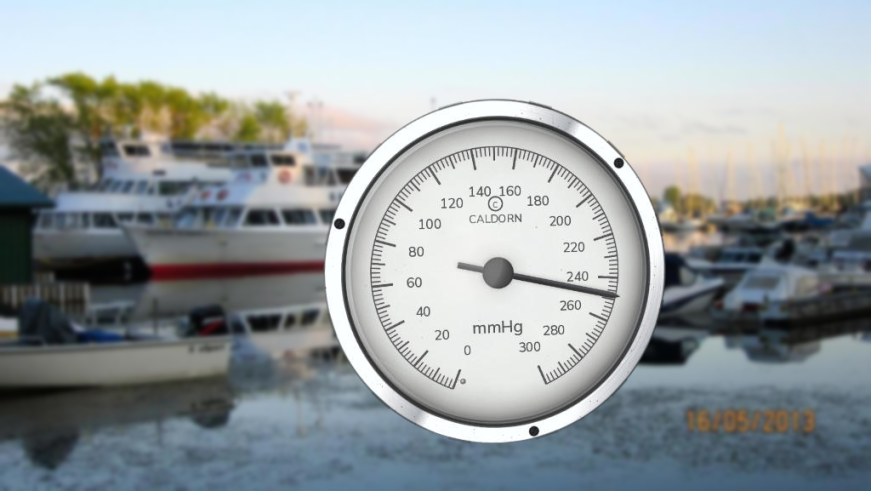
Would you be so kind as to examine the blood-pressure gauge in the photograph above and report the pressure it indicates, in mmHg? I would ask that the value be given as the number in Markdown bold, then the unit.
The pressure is **248** mmHg
